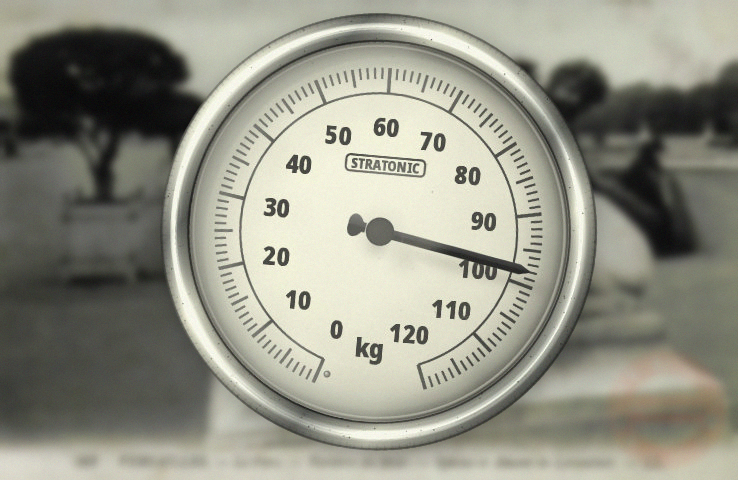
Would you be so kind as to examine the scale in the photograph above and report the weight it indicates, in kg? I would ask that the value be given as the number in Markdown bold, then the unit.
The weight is **98** kg
